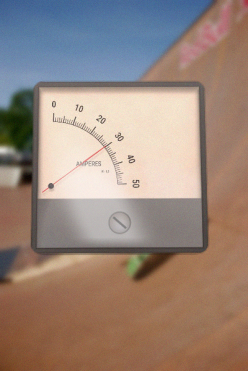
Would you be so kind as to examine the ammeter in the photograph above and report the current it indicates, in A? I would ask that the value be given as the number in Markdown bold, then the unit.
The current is **30** A
